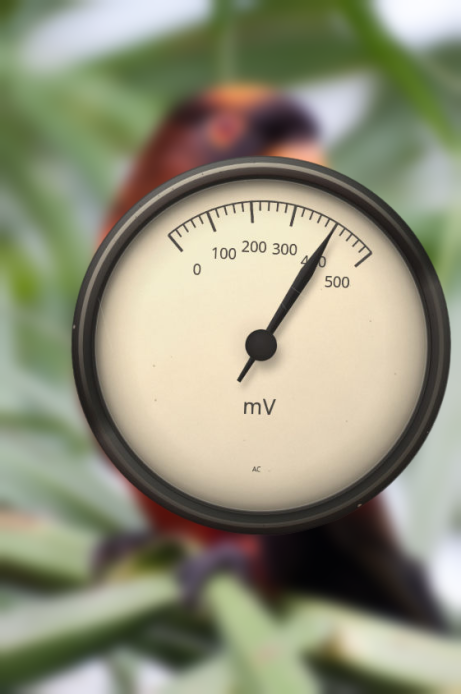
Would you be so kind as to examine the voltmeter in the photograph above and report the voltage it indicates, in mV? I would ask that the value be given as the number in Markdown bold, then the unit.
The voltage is **400** mV
